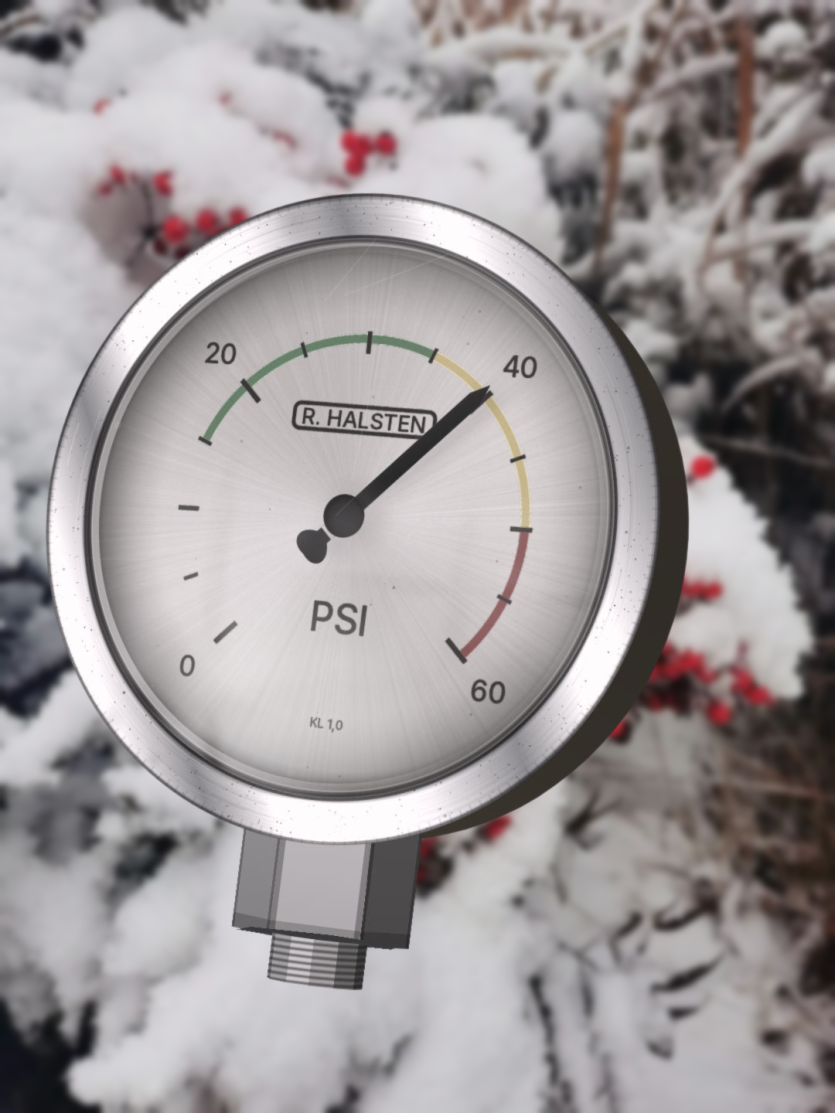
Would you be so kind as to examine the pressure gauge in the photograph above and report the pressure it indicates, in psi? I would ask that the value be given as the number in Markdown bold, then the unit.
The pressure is **40** psi
